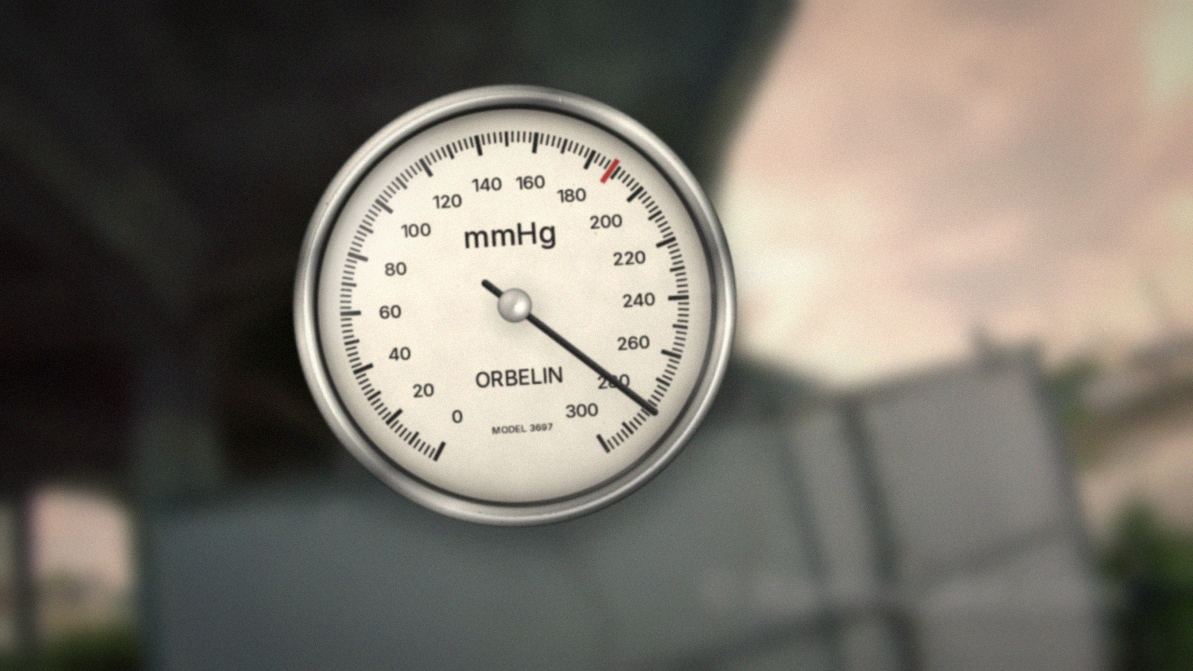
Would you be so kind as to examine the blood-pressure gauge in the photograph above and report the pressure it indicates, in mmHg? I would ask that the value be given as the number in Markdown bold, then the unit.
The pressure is **280** mmHg
